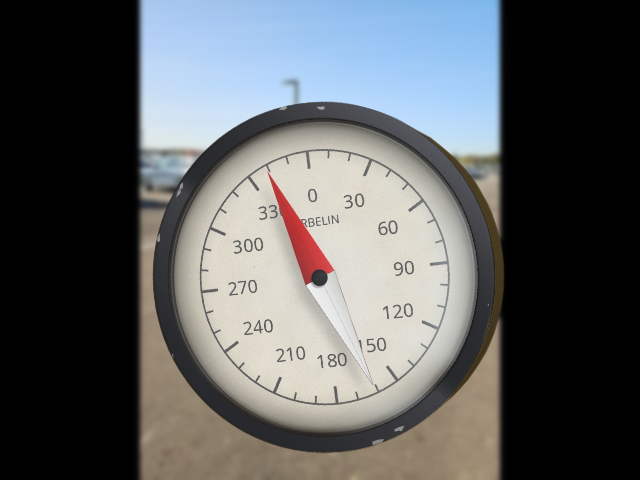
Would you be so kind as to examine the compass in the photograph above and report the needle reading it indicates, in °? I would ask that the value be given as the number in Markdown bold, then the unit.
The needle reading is **340** °
